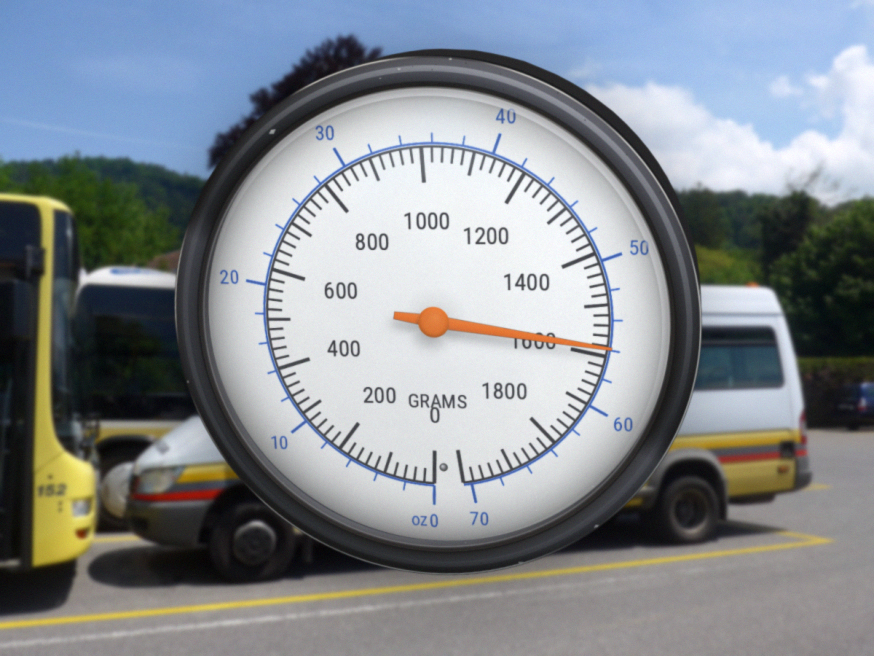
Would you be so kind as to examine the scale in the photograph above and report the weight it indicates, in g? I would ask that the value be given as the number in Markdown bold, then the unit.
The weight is **1580** g
